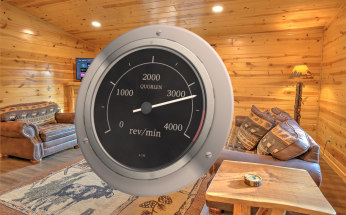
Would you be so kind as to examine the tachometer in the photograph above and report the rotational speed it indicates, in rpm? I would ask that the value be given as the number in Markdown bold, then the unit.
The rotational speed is **3250** rpm
